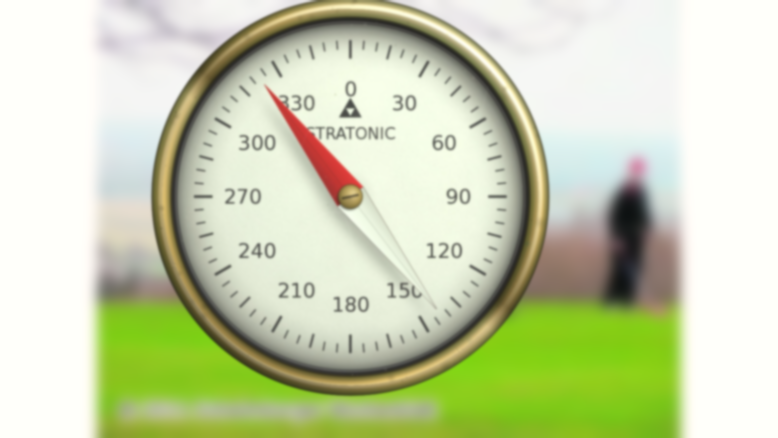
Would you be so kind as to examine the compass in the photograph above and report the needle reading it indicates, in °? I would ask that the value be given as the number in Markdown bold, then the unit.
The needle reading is **322.5** °
